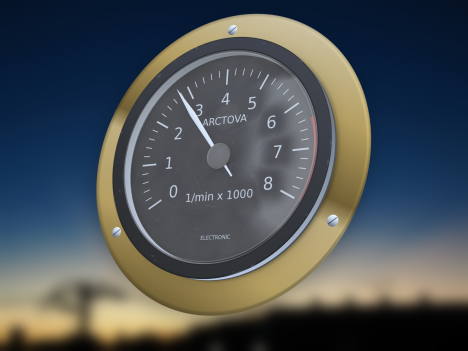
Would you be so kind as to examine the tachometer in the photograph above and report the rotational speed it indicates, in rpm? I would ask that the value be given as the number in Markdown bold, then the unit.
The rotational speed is **2800** rpm
